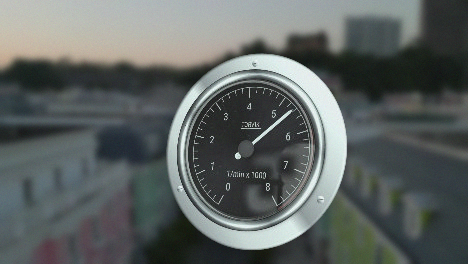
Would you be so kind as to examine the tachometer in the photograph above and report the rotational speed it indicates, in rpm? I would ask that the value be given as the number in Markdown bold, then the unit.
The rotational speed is **5400** rpm
